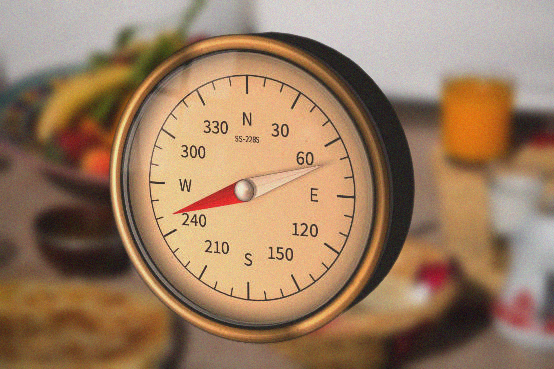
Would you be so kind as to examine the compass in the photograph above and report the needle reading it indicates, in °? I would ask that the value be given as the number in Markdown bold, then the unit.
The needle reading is **250** °
